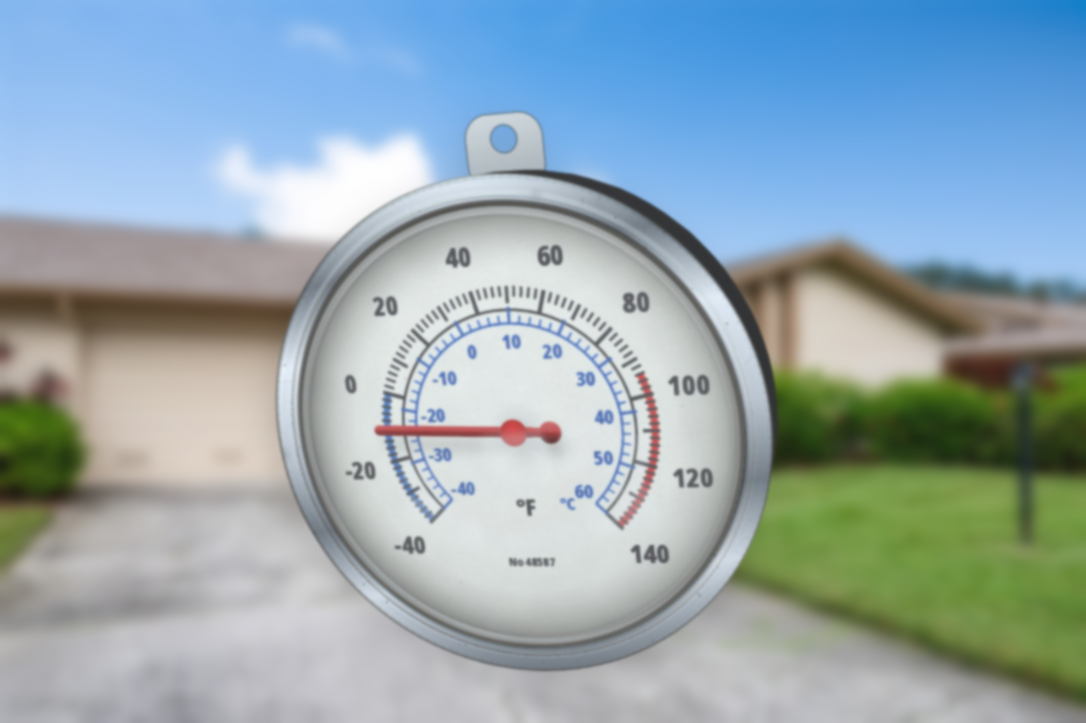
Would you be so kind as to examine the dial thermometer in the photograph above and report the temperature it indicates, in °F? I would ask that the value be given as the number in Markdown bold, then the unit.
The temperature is **-10** °F
